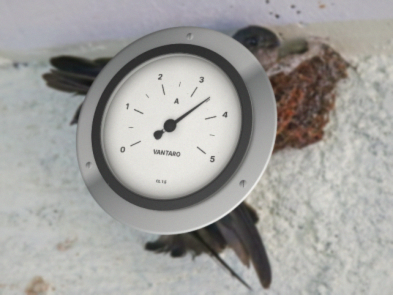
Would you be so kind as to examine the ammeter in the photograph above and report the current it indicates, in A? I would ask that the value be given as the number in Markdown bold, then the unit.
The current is **3.5** A
